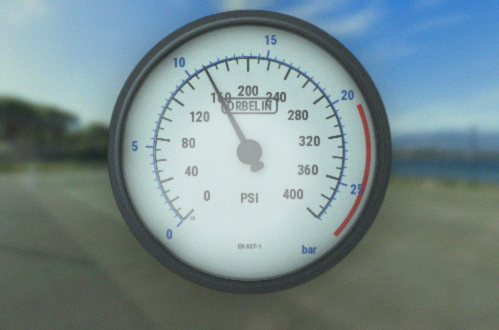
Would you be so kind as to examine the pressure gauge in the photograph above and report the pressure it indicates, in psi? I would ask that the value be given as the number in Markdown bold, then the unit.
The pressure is **160** psi
